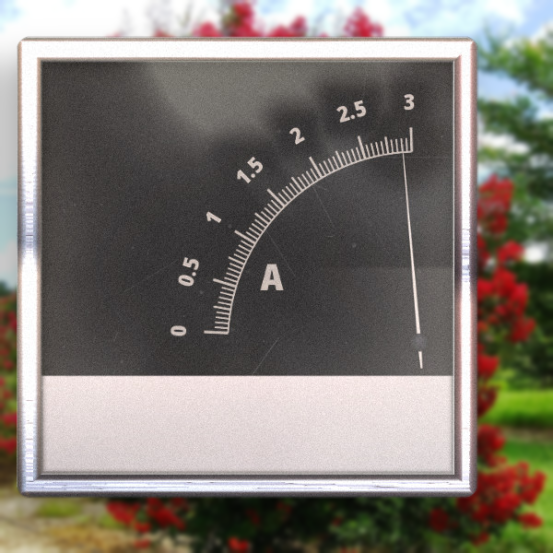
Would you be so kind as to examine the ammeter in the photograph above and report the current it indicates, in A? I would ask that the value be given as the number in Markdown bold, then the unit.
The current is **2.9** A
